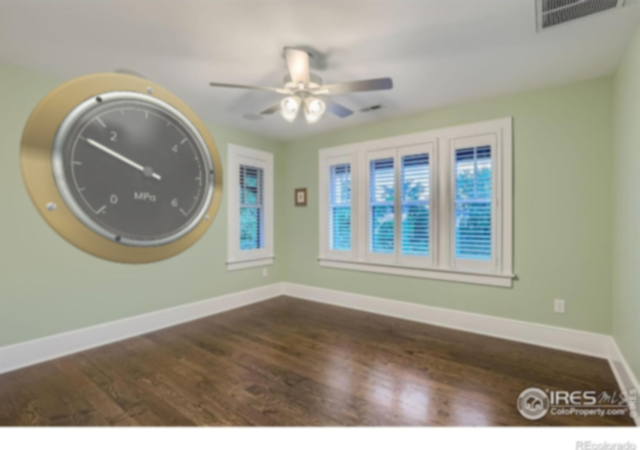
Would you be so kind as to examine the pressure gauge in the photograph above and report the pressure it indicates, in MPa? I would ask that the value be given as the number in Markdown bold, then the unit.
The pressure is **1.5** MPa
